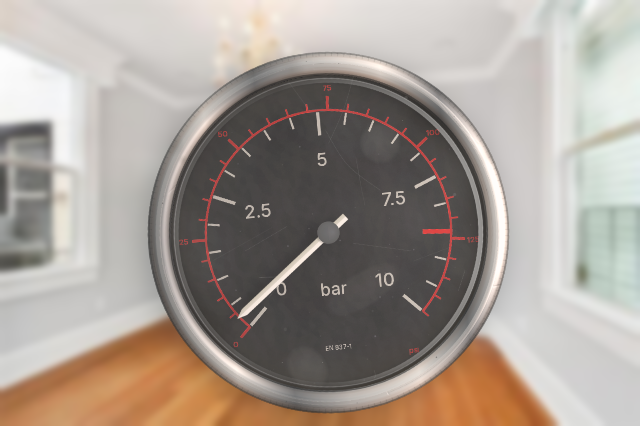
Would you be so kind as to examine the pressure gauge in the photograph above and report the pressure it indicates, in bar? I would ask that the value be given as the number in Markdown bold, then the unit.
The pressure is **0.25** bar
